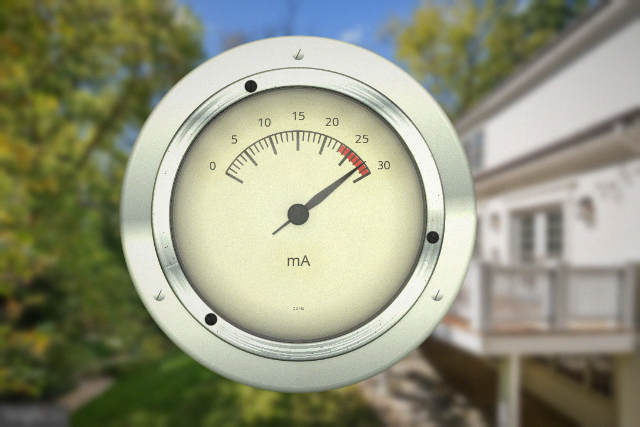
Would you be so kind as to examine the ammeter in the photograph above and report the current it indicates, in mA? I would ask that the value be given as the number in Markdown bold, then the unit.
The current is **28** mA
